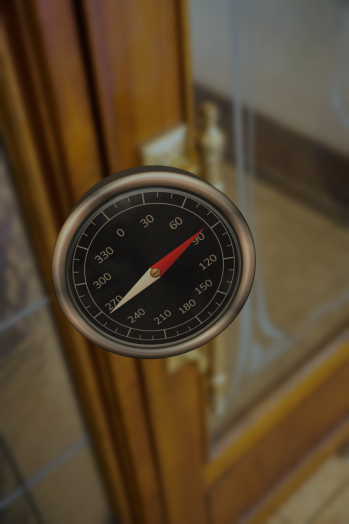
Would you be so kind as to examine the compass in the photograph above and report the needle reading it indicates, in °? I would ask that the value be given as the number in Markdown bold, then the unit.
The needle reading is **85** °
